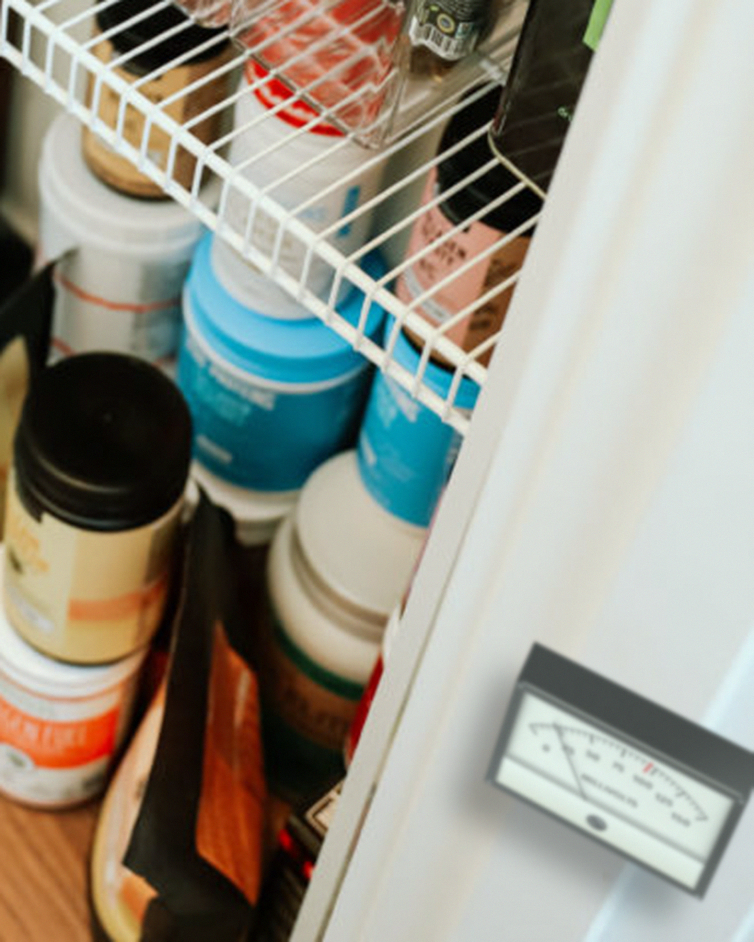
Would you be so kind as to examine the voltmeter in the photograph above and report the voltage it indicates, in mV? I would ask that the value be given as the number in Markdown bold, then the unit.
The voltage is **25** mV
